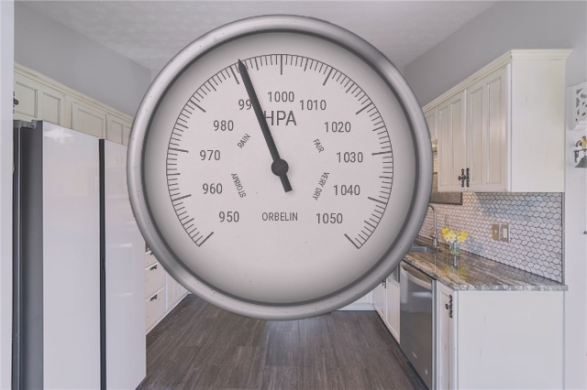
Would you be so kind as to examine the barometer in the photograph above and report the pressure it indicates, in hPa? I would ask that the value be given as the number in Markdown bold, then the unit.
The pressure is **992** hPa
